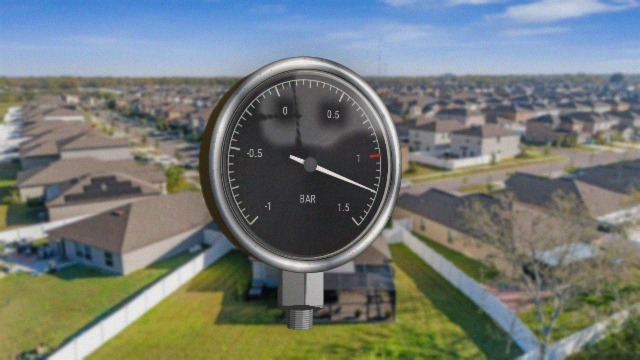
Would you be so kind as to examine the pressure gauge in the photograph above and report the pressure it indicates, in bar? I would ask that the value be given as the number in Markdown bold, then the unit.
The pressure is **1.25** bar
